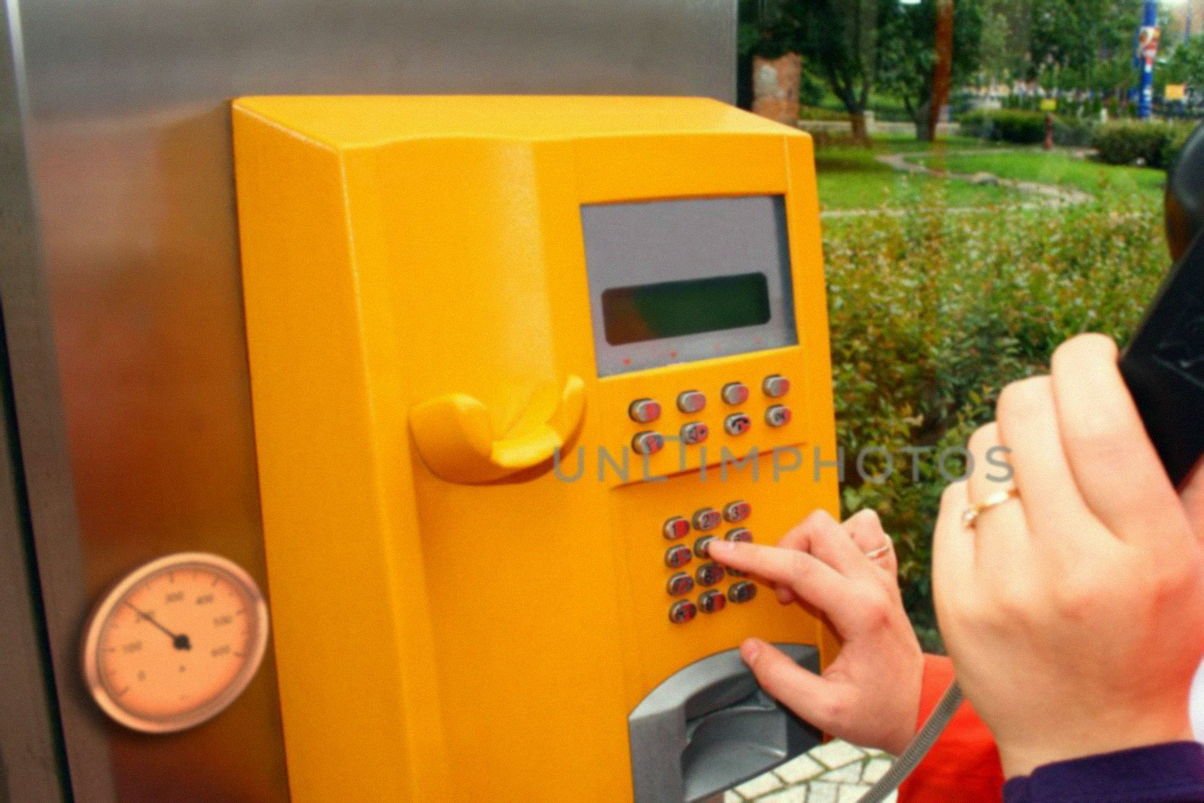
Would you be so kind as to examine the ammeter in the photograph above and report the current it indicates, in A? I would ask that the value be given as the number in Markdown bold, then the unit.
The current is **200** A
